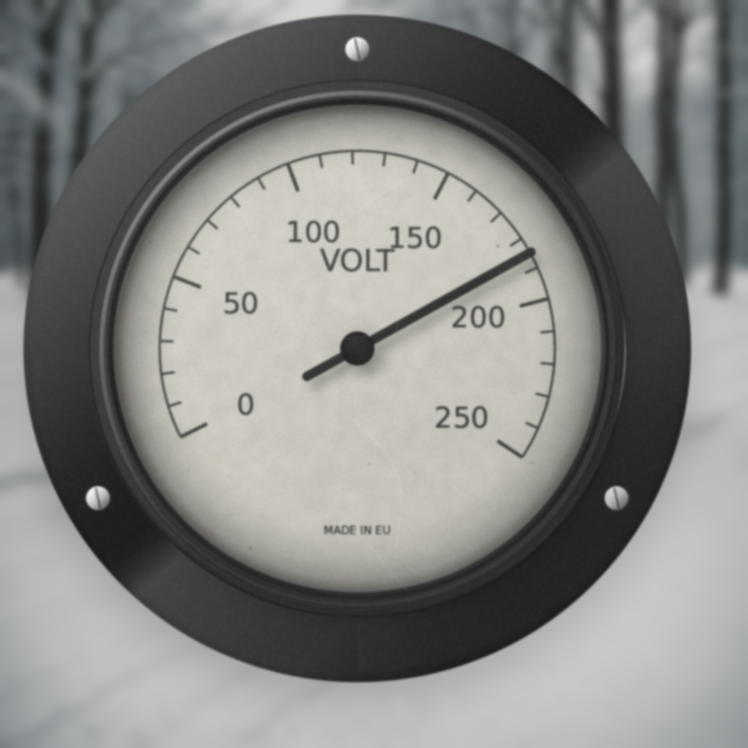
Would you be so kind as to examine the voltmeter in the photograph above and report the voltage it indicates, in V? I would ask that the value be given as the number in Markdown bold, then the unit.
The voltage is **185** V
